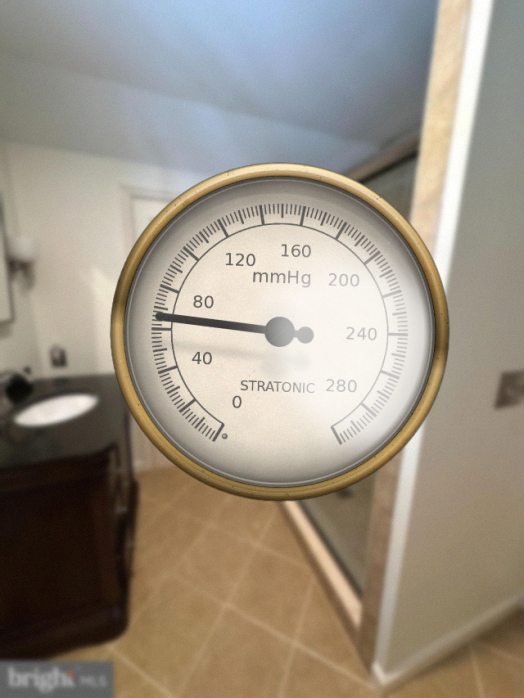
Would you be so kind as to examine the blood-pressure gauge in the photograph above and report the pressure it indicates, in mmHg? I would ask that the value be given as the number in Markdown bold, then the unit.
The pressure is **66** mmHg
